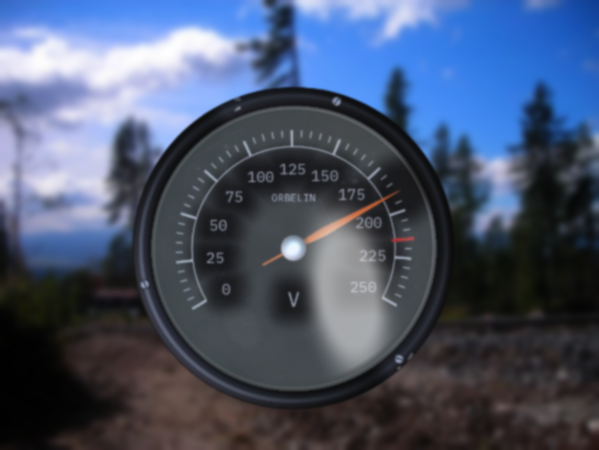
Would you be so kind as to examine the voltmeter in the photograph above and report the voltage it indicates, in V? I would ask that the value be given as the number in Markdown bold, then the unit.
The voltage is **190** V
